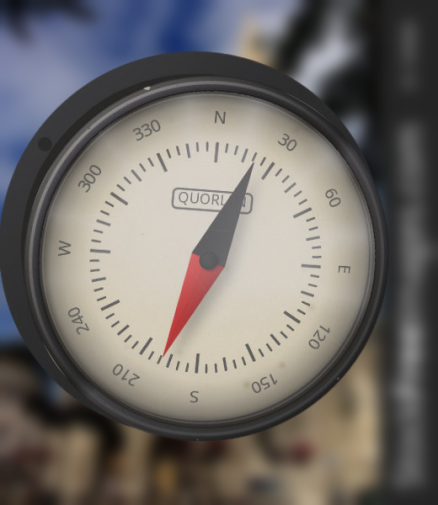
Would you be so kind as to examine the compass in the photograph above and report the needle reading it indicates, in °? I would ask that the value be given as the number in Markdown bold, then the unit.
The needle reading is **200** °
